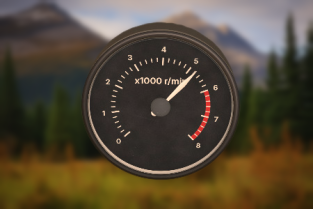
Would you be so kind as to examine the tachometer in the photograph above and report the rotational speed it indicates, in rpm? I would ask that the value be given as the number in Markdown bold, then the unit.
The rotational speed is **5200** rpm
